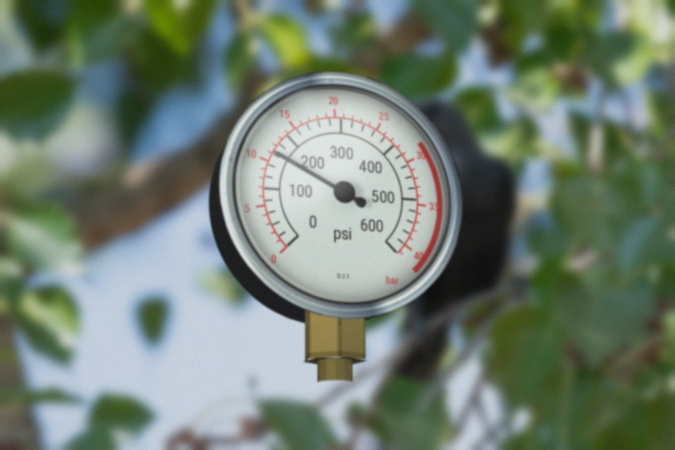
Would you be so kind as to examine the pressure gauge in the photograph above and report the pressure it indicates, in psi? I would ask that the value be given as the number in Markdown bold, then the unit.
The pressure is **160** psi
